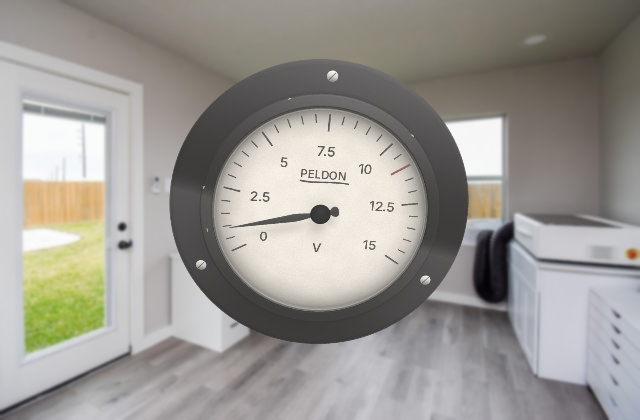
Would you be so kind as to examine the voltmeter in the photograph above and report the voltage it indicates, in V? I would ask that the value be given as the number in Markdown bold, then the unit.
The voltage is **1** V
